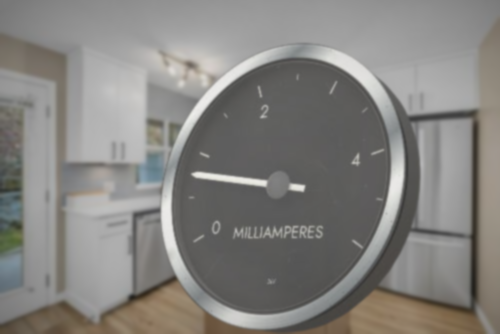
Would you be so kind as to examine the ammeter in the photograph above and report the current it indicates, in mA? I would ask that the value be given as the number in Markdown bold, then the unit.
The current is **0.75** mA
